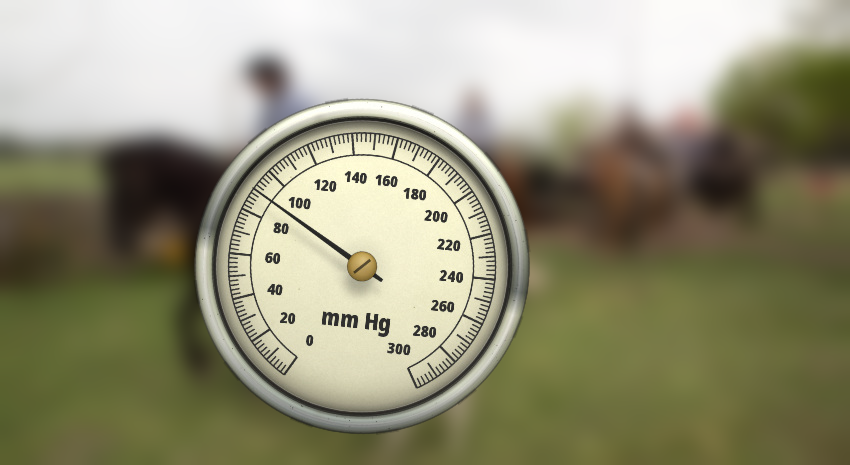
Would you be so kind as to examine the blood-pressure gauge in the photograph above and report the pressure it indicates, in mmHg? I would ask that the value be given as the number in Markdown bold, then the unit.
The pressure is **90** mmHg
